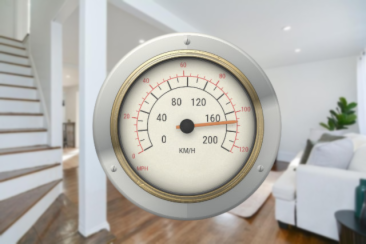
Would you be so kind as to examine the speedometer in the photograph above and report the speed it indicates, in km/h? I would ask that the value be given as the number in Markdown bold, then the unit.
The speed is **170** km/h
